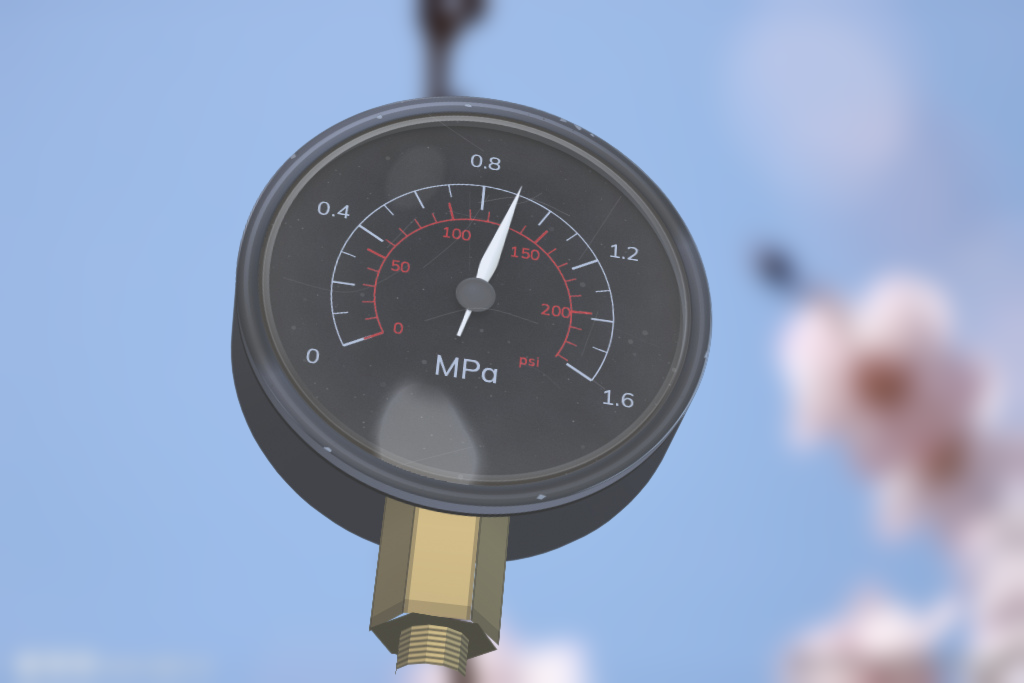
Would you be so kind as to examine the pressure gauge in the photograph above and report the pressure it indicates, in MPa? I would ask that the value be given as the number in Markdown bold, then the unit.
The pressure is **0.9** MPa
